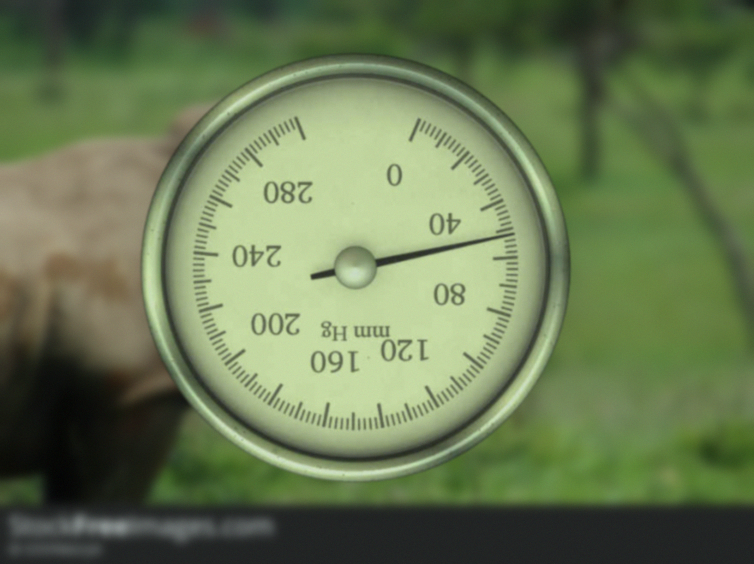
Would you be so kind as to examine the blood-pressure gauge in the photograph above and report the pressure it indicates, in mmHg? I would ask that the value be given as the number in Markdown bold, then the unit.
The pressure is **52** mmHg
